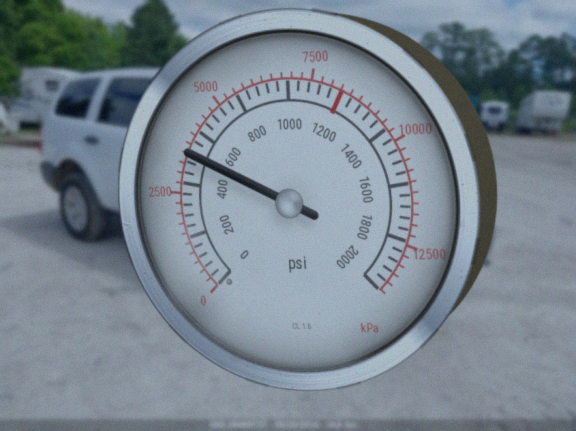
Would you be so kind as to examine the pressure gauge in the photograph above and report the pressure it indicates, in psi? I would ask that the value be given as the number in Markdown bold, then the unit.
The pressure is **520** psi
